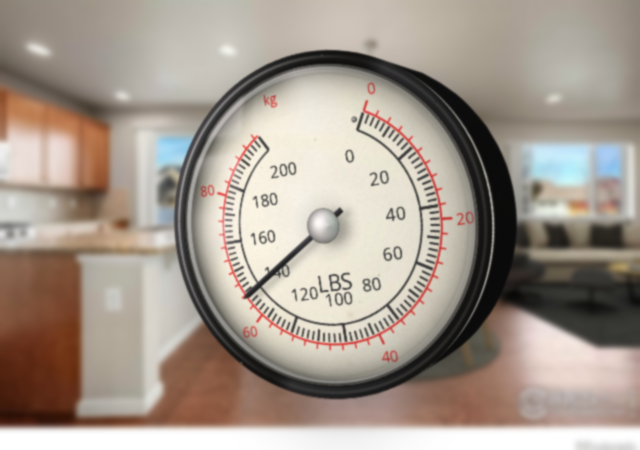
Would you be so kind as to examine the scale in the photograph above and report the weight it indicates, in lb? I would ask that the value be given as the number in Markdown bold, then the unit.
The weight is **140** lb
